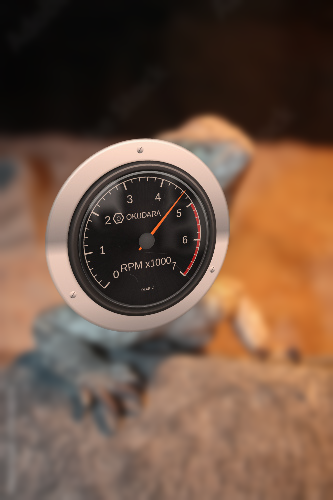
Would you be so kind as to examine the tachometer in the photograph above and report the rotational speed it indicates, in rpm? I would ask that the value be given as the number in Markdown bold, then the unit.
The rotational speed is **4600** rpm
